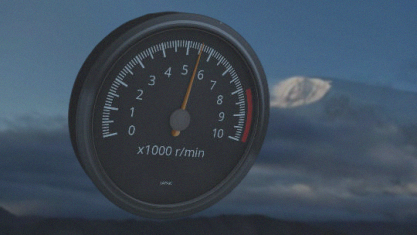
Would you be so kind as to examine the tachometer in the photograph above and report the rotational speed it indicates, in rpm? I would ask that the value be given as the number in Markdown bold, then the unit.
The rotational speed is **5500** rpm
